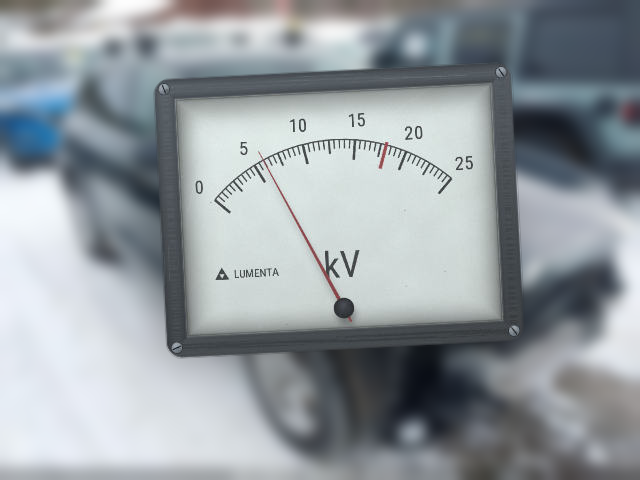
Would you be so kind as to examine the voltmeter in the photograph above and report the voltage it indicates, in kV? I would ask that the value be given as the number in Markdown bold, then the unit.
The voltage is **6** kV
